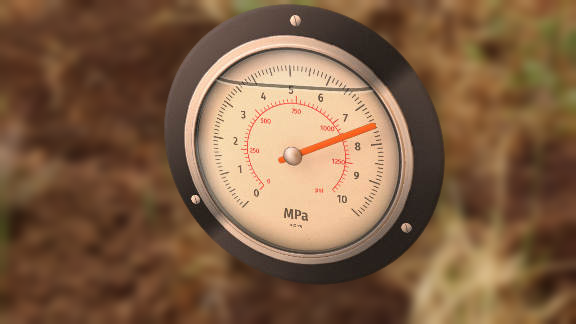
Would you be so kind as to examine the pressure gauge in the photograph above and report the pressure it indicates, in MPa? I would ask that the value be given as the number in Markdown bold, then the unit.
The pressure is **7.5** MPa
